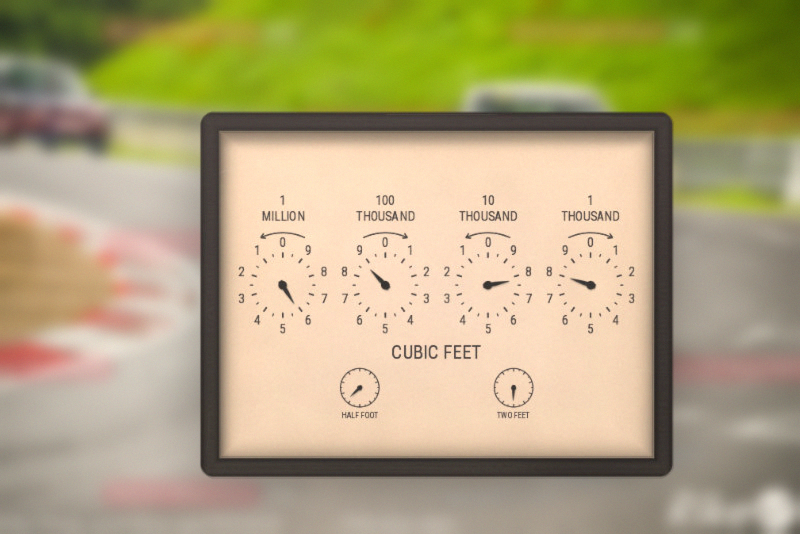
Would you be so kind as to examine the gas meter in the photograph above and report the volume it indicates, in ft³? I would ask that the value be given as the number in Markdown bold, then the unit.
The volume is **587800** ft³
